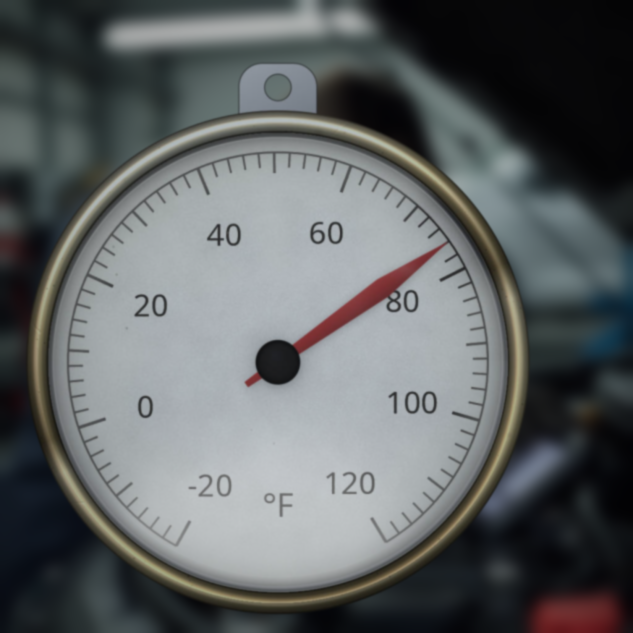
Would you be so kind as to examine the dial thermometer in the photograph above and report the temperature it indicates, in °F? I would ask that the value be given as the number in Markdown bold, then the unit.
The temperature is **76** °F
